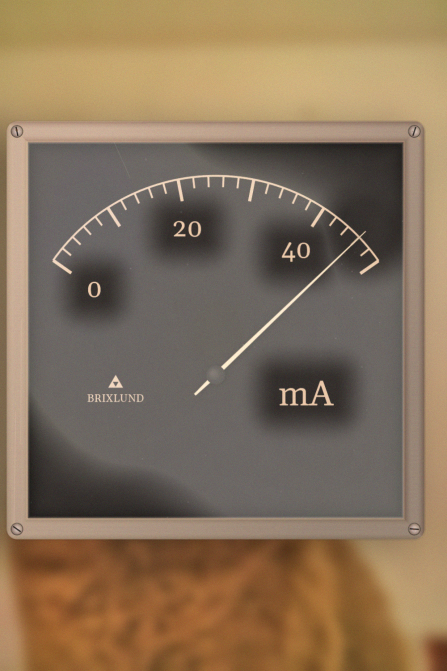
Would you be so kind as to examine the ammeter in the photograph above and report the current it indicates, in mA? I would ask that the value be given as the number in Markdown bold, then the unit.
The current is **46** mA
